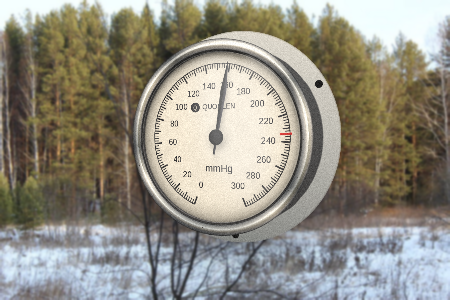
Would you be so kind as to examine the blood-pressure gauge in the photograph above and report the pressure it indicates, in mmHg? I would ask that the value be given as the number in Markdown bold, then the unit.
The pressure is **160** mmHg
